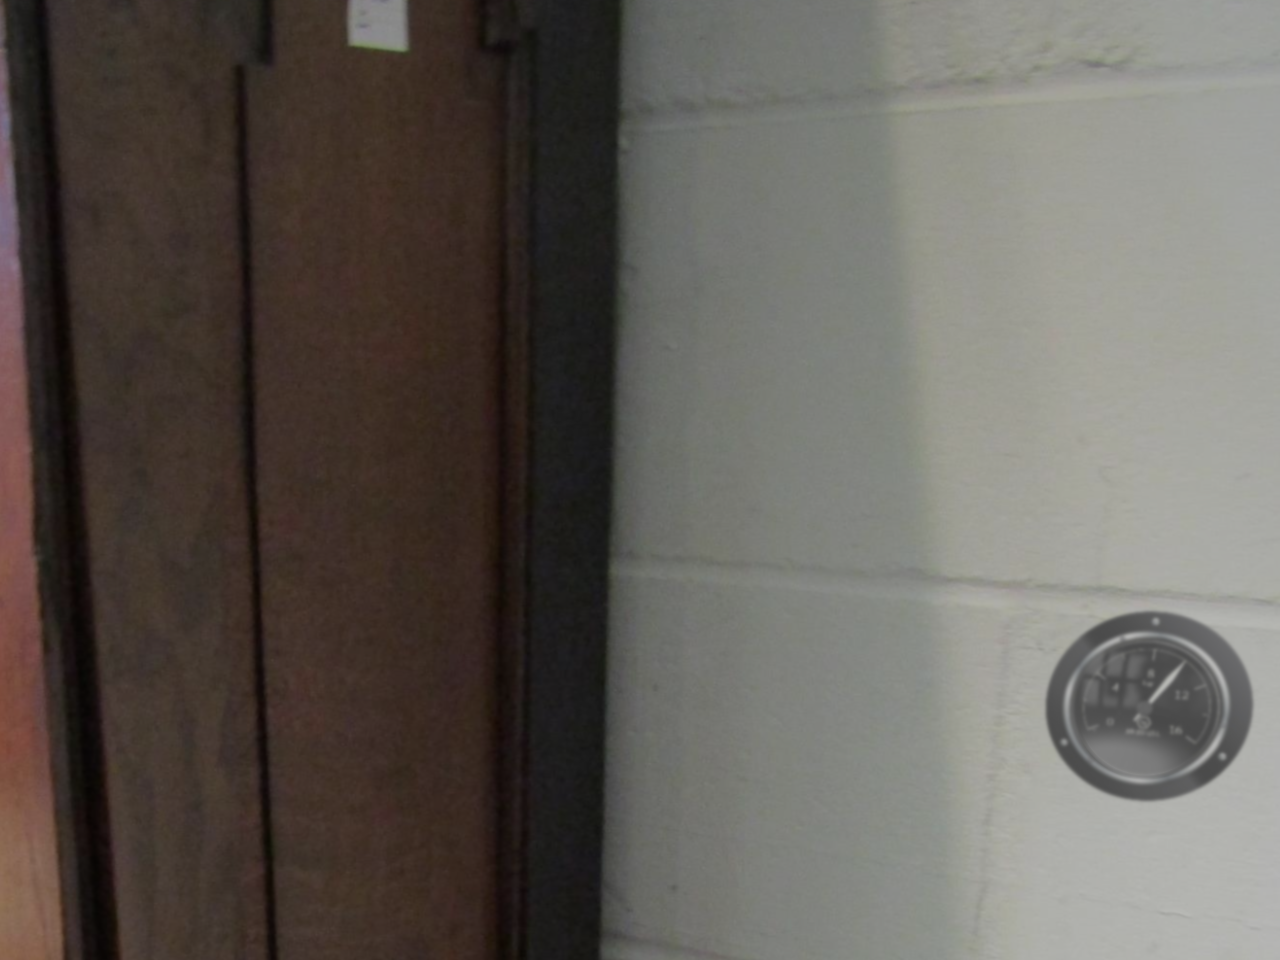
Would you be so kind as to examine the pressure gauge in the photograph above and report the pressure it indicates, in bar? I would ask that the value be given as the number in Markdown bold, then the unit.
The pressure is **10** bar
